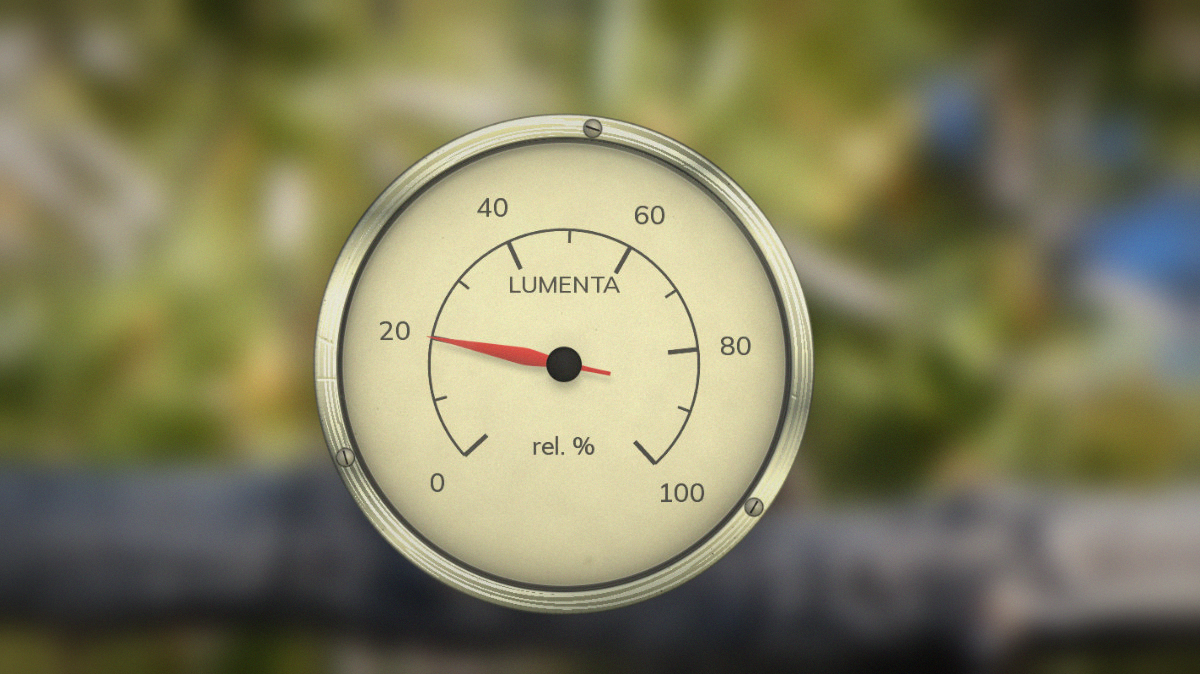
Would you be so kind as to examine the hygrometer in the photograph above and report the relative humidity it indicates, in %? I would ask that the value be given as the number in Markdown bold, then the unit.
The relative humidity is **20** %
